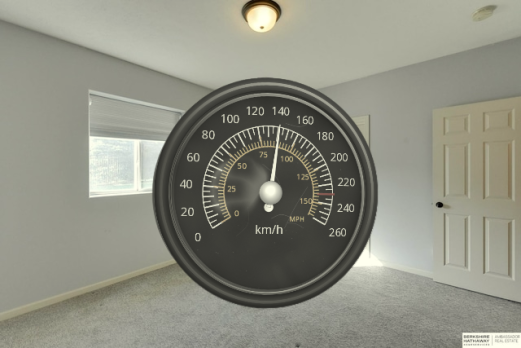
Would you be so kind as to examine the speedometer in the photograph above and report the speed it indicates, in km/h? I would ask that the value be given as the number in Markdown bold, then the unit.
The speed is **140** km/h
